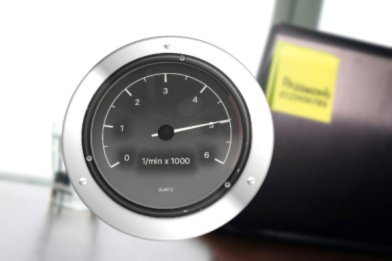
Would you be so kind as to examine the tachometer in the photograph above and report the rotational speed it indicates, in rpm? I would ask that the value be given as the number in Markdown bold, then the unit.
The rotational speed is **5000** rpm
